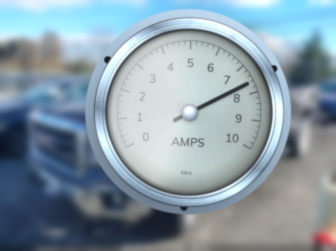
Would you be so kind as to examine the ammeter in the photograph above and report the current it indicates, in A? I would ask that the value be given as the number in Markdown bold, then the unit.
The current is **7.6** A
